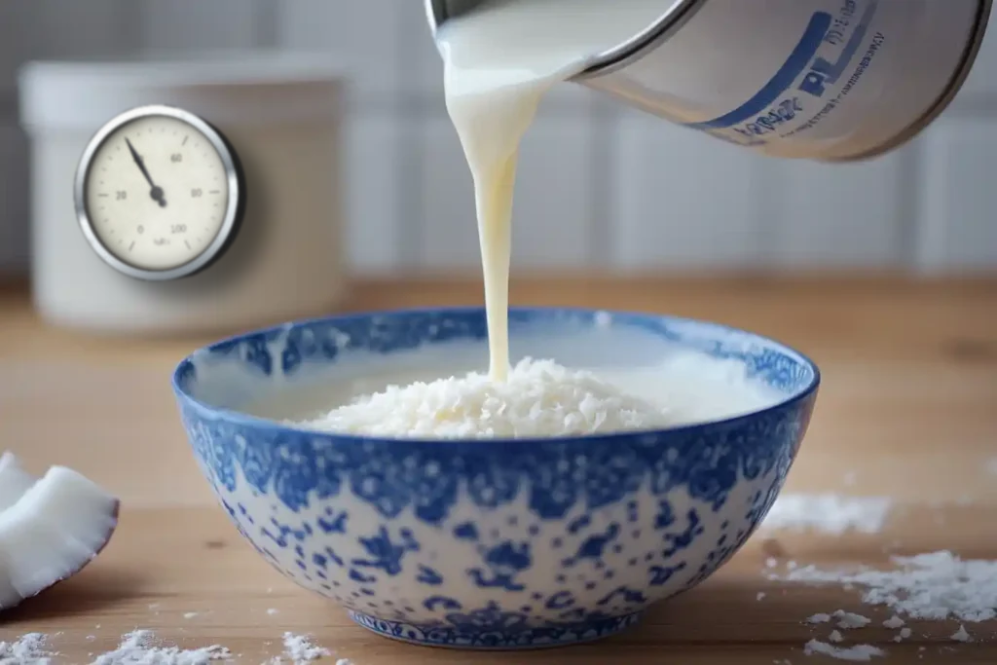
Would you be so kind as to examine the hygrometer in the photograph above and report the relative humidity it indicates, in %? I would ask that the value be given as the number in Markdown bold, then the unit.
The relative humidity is **40** %
